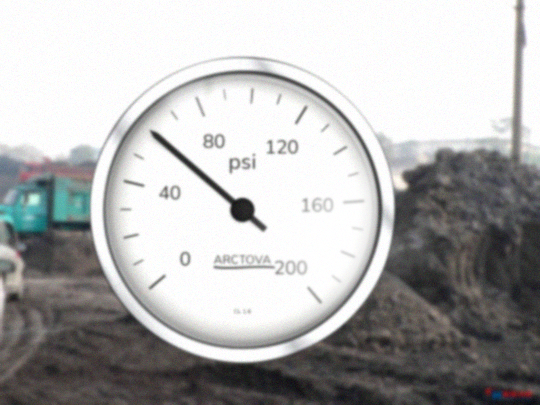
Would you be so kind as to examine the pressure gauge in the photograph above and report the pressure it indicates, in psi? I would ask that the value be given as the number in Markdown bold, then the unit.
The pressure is **60** psi
